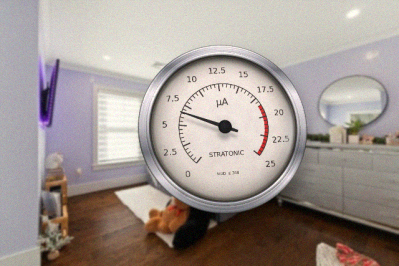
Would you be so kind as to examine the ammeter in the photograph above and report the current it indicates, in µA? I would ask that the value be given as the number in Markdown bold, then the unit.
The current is **6.5** µA
